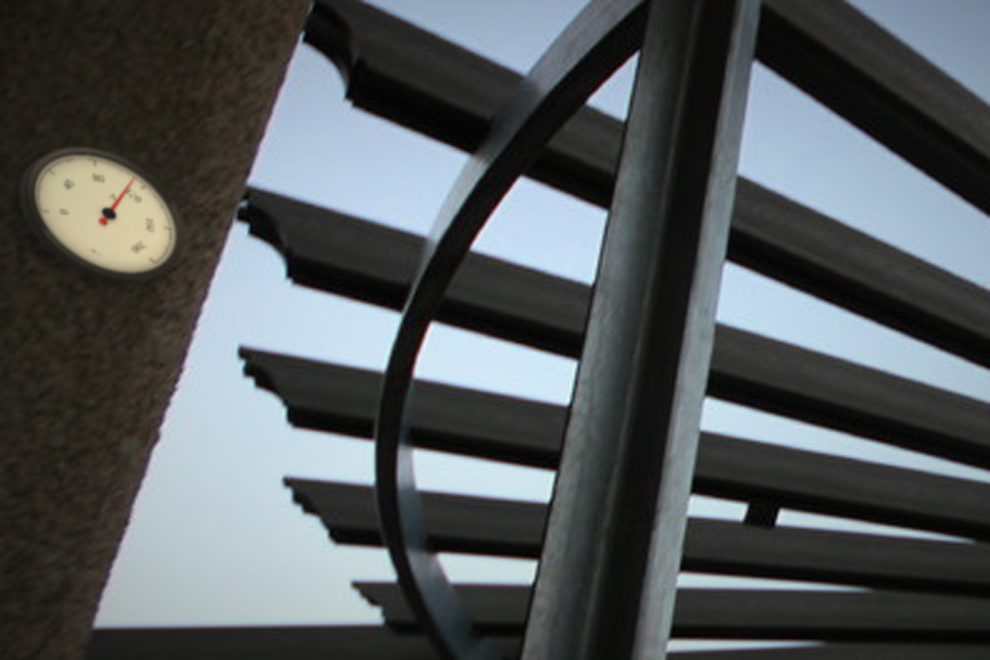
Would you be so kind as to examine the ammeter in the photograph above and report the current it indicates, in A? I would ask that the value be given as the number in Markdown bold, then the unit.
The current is **110** A
